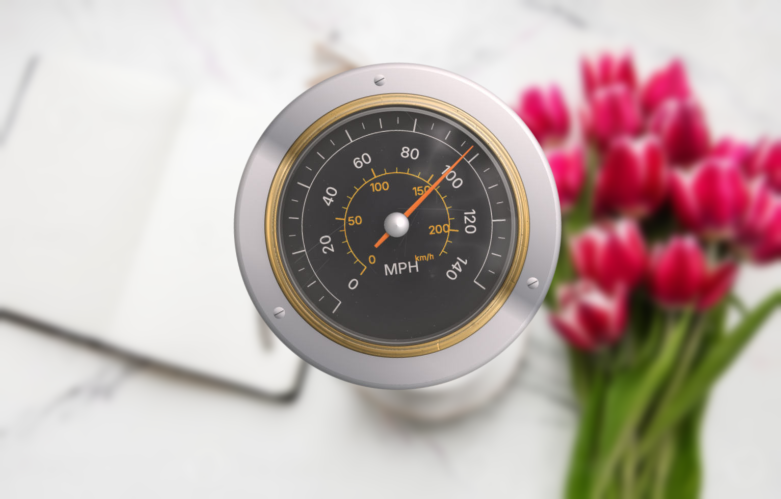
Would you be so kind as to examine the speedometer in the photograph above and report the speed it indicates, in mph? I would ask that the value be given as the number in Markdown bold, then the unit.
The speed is **97.5** mph
